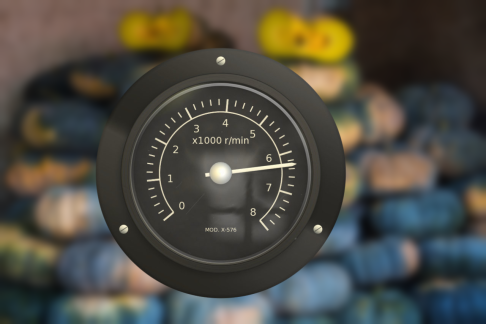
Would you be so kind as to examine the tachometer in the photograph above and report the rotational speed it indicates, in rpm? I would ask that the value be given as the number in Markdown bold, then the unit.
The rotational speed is **6300** rpm
